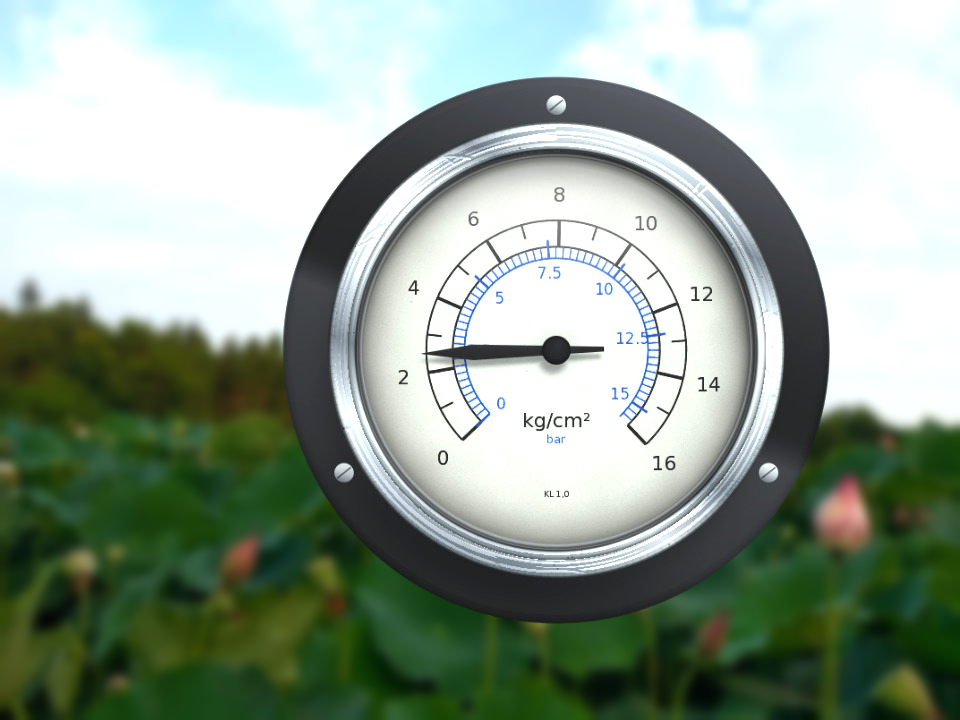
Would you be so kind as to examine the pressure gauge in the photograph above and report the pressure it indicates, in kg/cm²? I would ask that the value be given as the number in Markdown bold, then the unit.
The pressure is **2.5** kg/cm²
